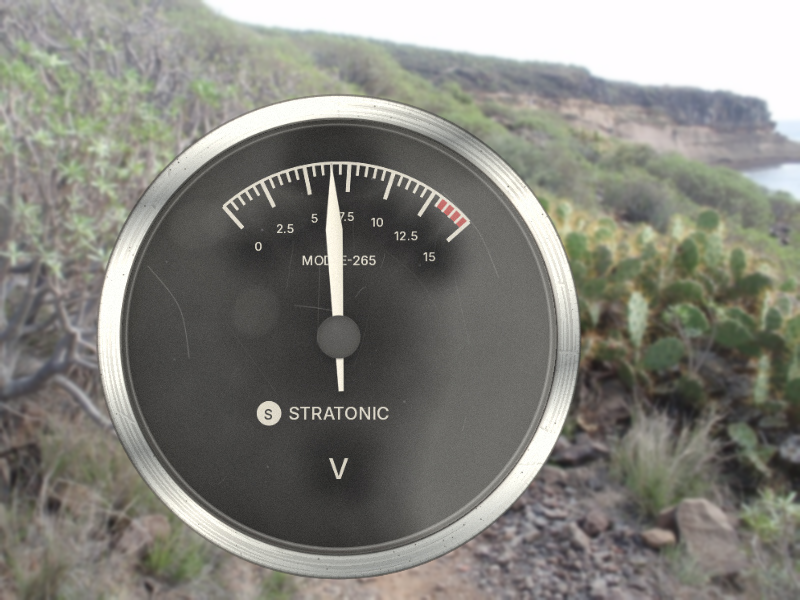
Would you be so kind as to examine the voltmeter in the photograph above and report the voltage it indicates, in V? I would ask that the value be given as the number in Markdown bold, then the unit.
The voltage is **6.5** V
